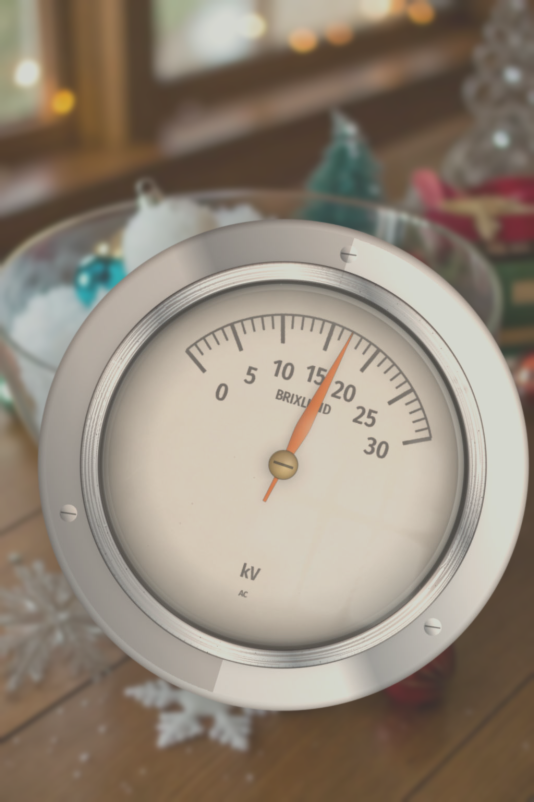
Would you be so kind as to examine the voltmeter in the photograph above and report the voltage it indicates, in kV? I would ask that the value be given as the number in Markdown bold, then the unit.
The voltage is **17** kV
